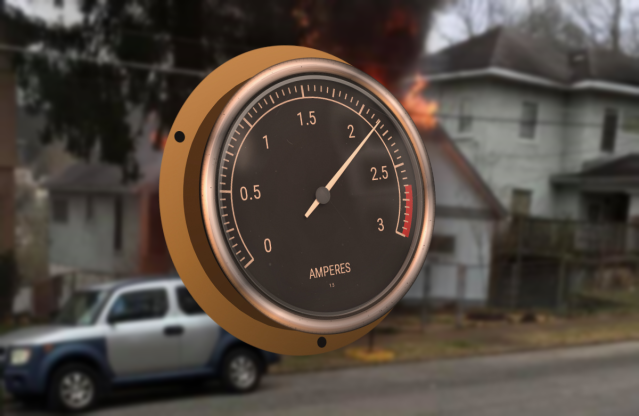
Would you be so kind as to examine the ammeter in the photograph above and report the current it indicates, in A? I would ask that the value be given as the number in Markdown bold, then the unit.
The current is **2.15** A
